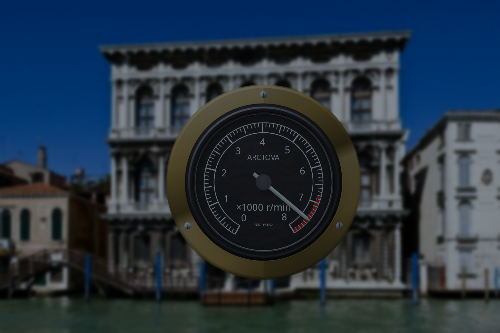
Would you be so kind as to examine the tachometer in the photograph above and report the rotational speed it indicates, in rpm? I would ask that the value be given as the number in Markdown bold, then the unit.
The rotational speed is **7500** rpm
